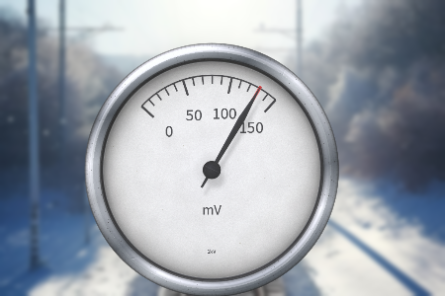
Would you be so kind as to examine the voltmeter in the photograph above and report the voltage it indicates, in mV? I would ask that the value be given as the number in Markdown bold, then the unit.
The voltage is **130** mV
